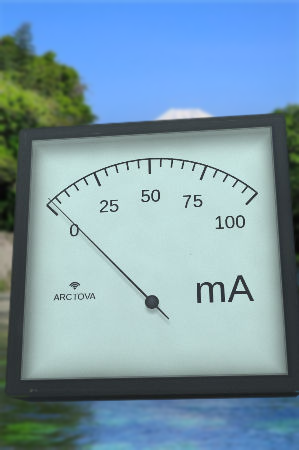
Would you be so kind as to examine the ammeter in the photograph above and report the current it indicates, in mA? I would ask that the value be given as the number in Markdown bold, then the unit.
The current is **2.5** mA
